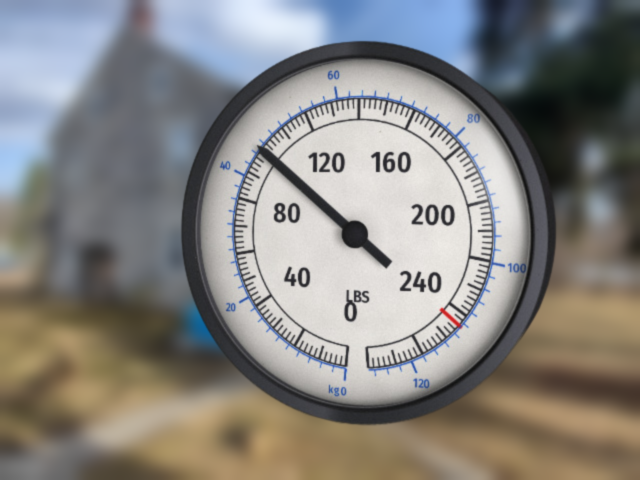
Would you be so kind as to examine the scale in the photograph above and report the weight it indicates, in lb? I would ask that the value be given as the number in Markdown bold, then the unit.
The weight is **100** lb
